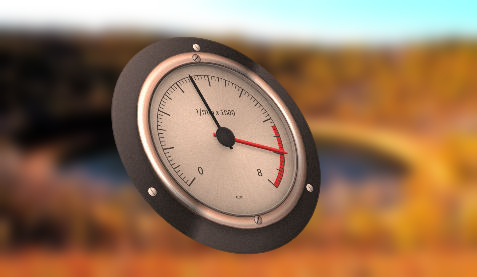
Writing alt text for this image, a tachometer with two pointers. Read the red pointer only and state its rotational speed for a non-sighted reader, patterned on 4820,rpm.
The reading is 7000,rpm
